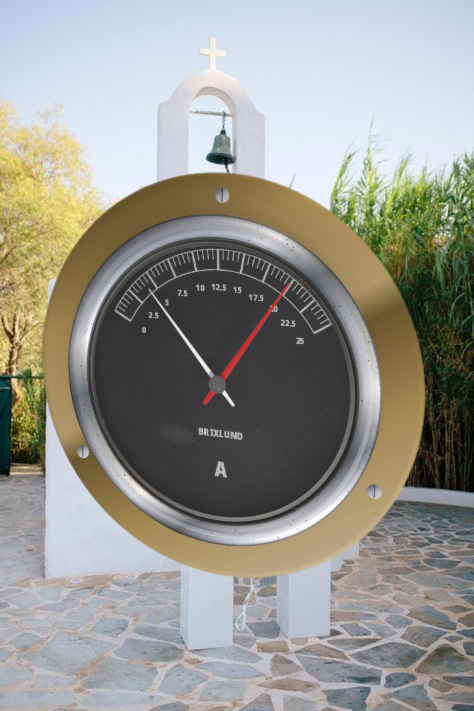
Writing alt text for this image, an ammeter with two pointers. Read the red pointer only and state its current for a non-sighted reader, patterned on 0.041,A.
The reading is 20,A
